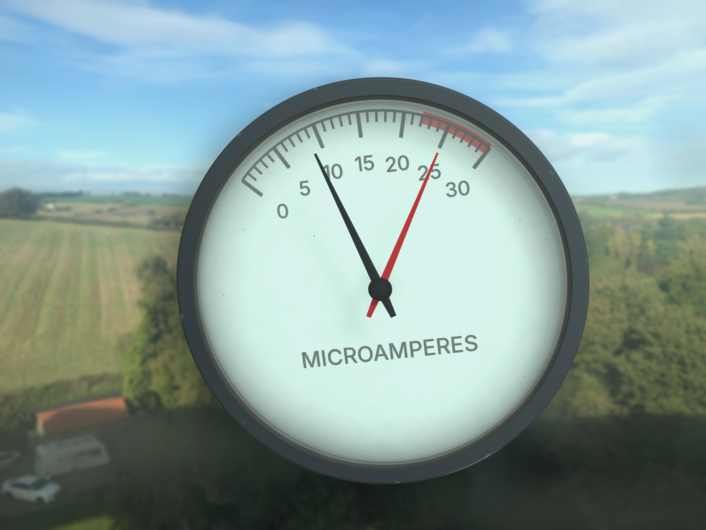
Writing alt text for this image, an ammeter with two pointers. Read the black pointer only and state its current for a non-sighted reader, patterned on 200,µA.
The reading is 9,µA
